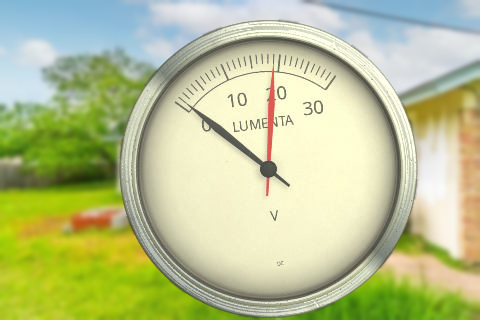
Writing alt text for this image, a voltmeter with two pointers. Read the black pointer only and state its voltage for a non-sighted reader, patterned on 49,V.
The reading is 1,V
